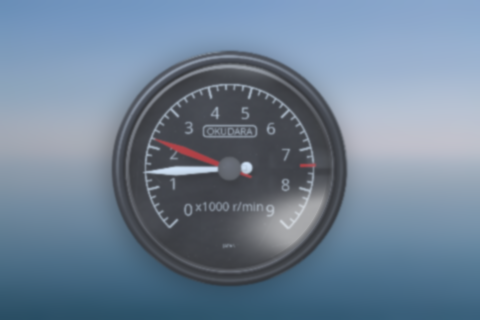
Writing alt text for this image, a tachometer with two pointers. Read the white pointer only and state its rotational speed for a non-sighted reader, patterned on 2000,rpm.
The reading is 1400,rpm
